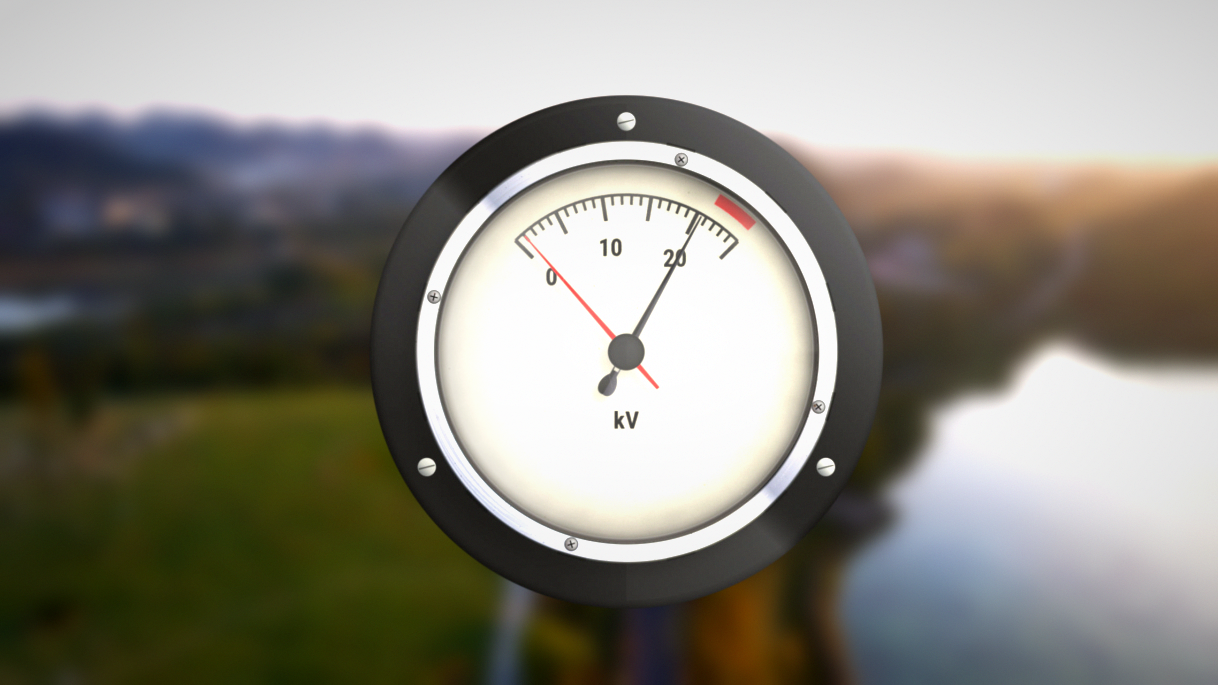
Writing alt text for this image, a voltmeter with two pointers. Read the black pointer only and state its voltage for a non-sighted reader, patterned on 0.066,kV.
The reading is 20.5,kV
